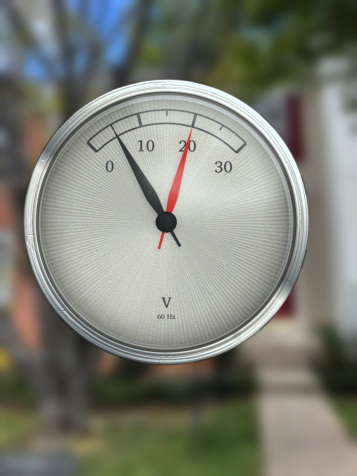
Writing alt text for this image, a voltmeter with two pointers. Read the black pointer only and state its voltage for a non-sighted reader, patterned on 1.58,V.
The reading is 5,V
